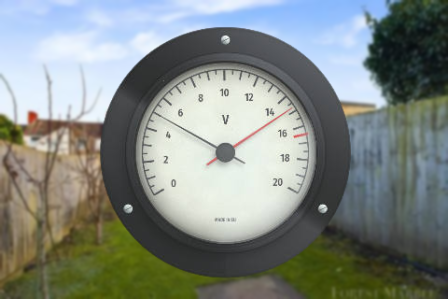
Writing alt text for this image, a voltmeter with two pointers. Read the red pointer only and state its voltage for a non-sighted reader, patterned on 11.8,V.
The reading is 14.75,V
